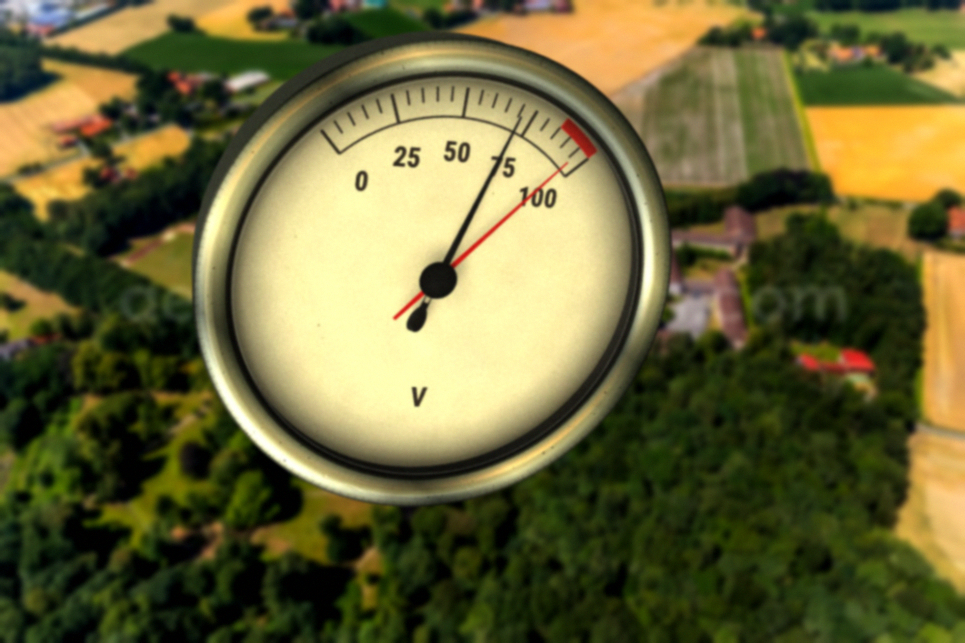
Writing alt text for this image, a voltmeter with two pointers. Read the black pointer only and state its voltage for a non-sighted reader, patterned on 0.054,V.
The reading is 70,V
